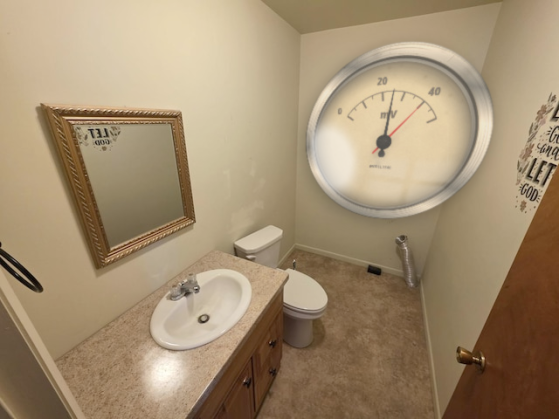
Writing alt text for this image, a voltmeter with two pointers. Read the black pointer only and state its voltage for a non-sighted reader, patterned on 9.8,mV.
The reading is 25,mV
